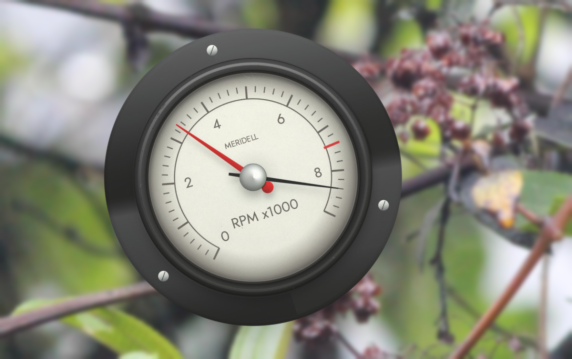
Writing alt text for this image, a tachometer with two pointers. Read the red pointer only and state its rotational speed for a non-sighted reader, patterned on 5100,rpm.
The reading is 3300,rpm
